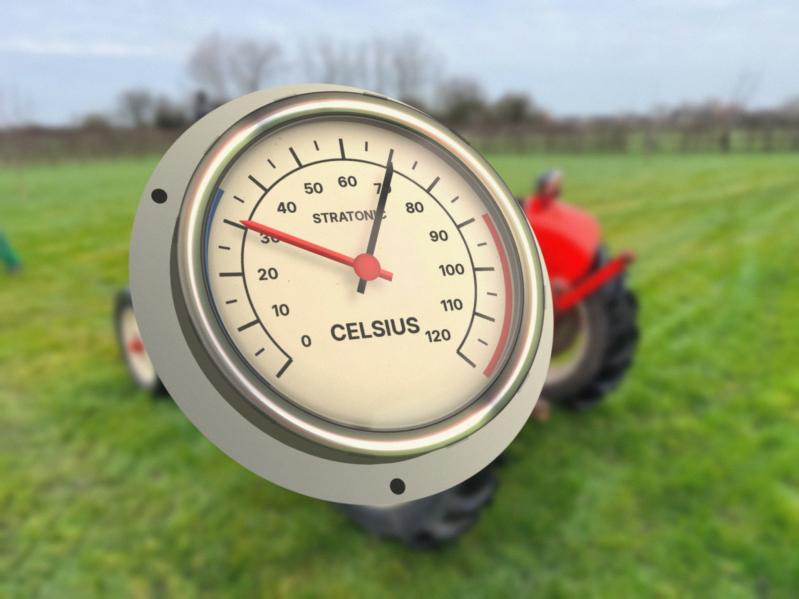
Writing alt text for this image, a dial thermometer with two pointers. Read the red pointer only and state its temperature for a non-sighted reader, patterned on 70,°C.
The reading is 30,°C
